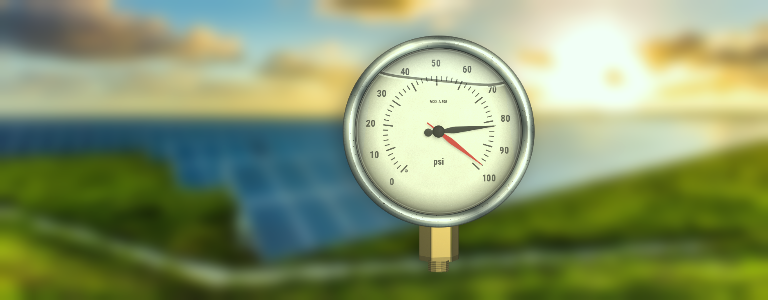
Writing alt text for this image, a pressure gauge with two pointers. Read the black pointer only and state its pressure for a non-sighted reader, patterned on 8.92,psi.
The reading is 82,psi
